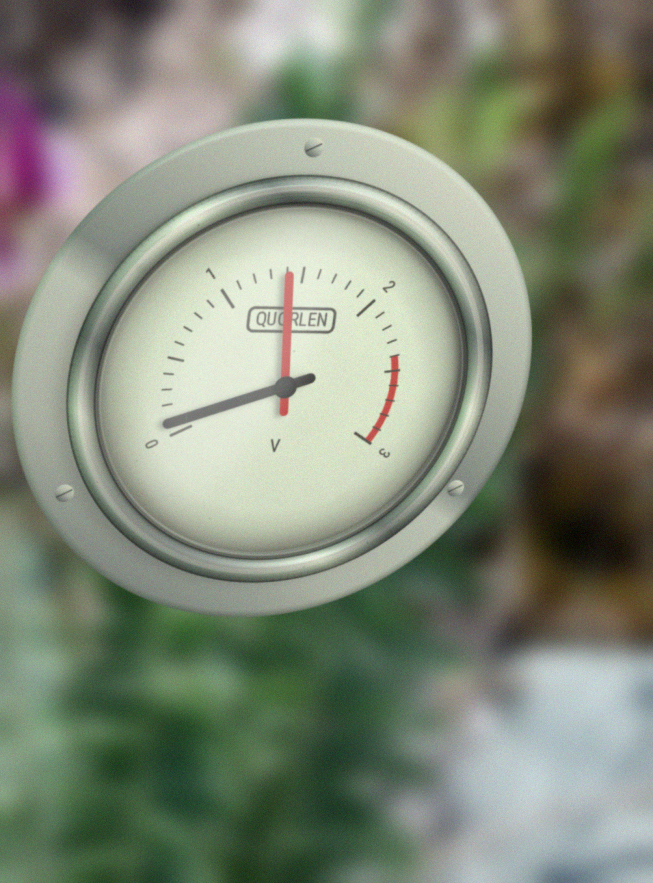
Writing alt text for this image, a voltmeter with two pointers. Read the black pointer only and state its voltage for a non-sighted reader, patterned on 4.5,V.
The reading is 0.1,V
